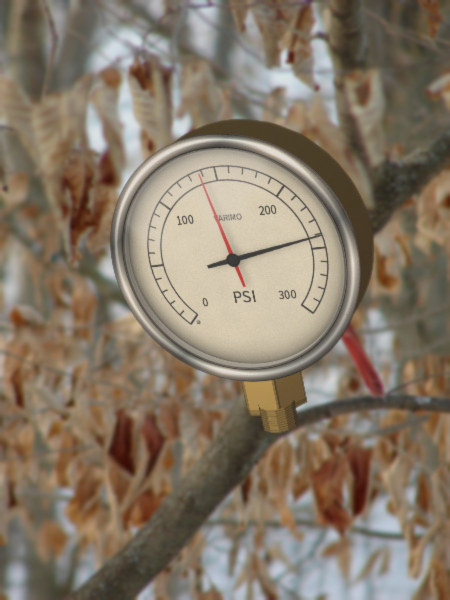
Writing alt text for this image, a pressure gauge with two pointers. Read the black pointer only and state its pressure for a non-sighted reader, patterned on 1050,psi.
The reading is 240,psi
